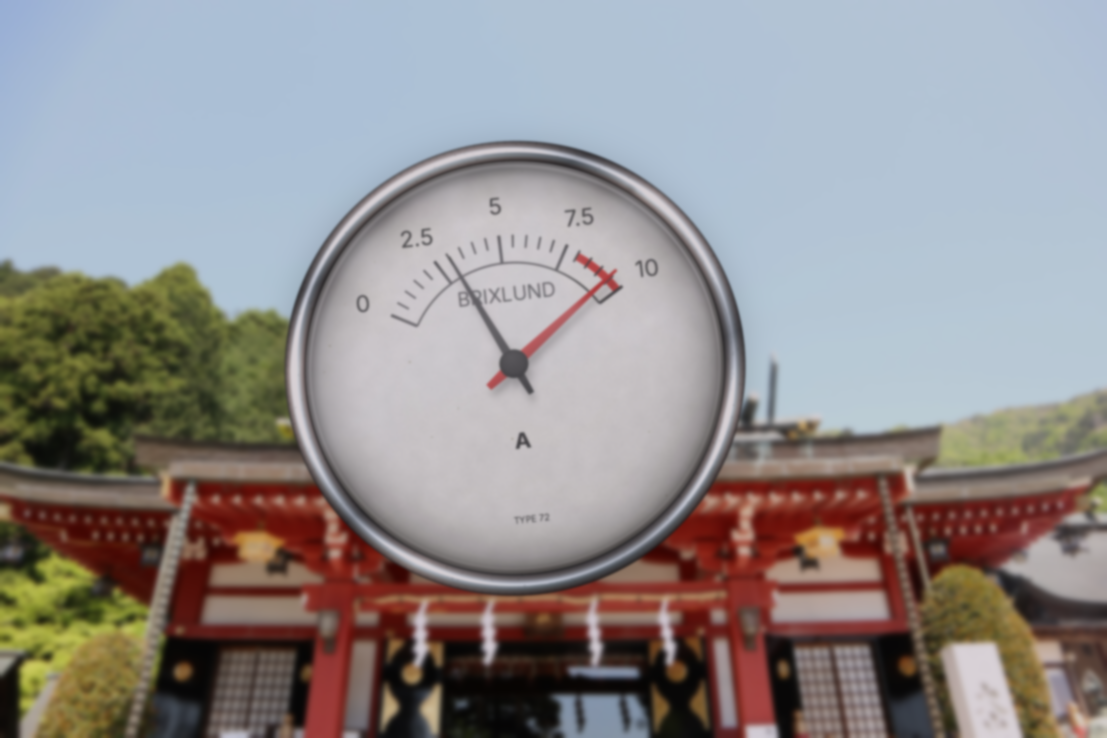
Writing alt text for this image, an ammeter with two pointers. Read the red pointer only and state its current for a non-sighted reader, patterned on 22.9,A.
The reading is 9.5,A
